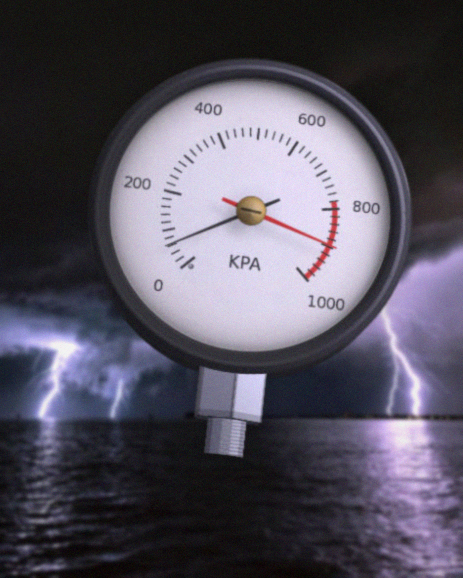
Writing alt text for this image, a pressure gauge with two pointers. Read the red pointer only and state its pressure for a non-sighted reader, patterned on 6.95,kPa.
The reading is 900,kPa
